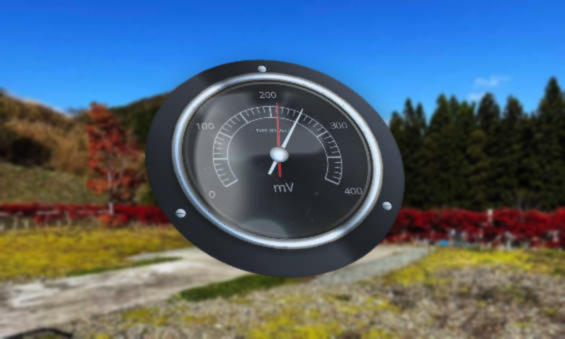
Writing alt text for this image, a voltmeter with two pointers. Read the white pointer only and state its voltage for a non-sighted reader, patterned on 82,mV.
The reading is 250,mV
